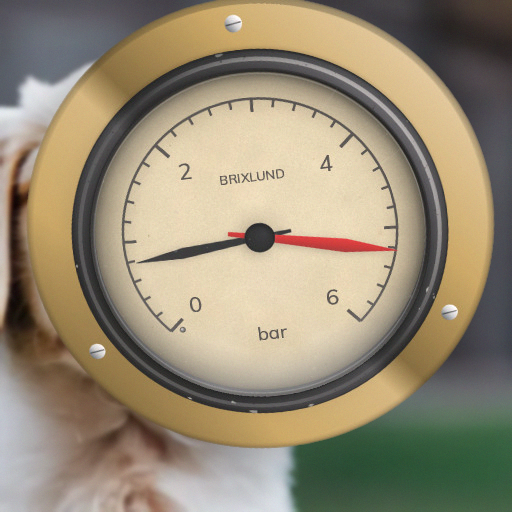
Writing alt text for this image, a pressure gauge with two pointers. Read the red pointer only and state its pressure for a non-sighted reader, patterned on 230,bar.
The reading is 5.2,bar
